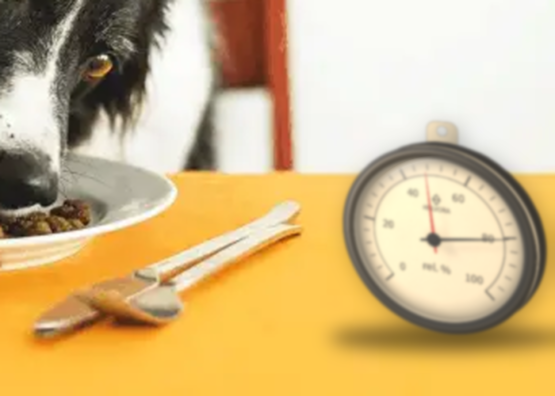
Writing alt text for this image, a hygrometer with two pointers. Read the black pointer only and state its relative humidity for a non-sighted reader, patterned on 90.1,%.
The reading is 80,%
